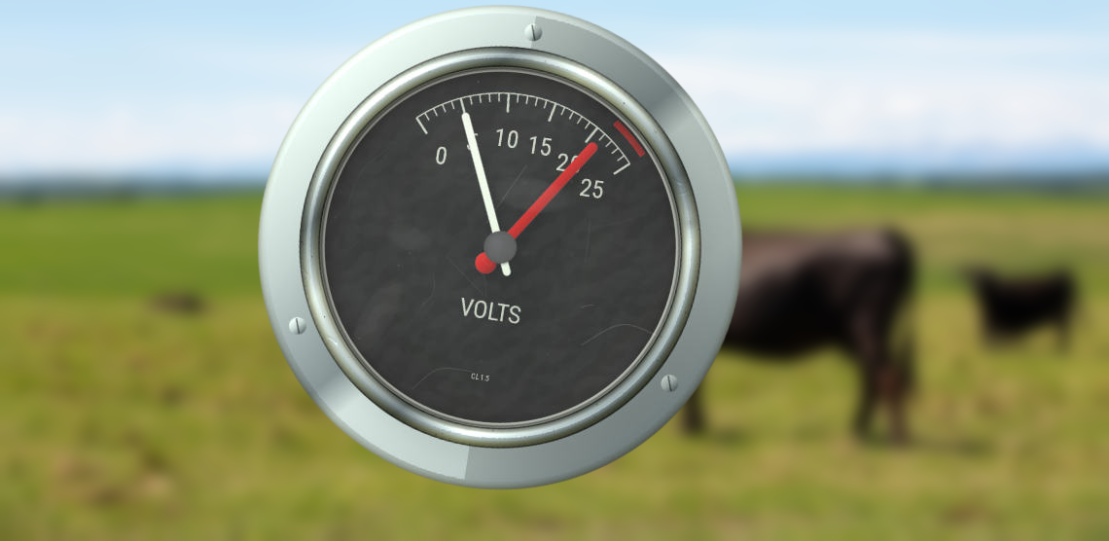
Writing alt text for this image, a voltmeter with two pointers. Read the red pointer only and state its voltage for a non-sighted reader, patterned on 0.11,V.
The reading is 21,V
